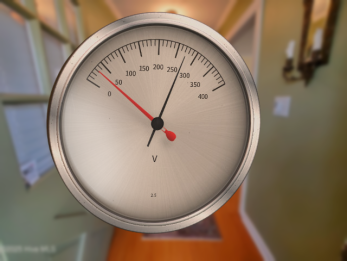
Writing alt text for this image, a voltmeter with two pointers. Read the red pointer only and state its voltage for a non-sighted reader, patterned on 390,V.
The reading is 30,V
